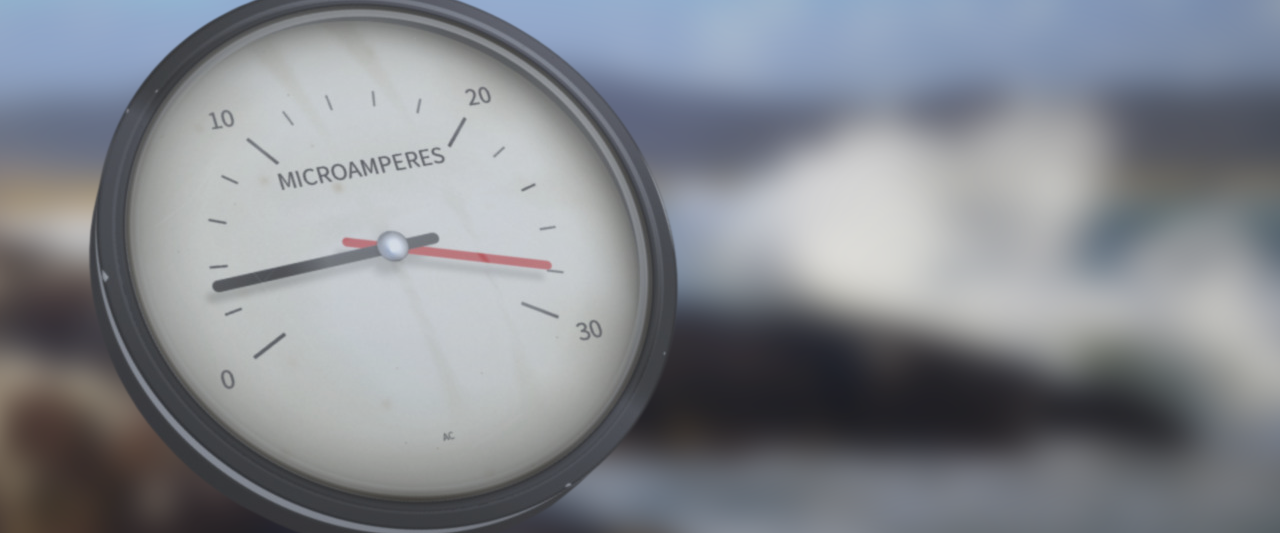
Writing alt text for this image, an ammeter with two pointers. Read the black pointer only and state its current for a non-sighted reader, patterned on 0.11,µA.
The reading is 3,µA
